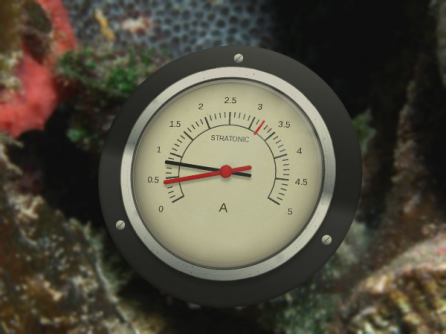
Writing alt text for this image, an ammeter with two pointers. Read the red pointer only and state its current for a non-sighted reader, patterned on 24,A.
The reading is 0.4,A
